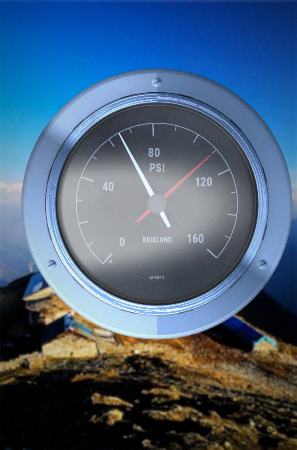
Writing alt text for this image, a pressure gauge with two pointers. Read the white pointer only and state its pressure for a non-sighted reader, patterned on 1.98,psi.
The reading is 65,psi
